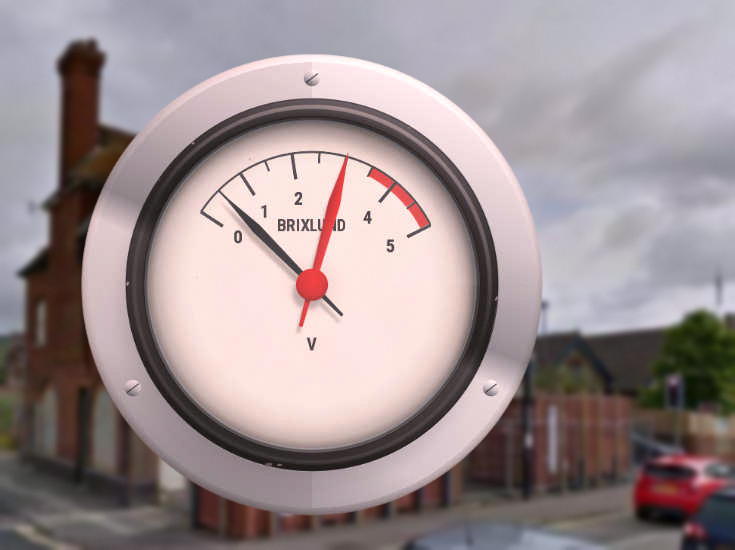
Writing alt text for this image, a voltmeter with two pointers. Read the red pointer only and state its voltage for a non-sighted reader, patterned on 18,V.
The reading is 3,V
